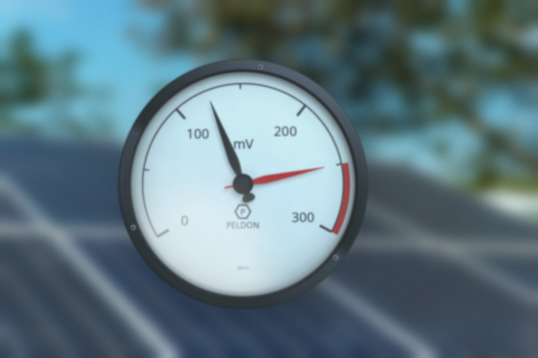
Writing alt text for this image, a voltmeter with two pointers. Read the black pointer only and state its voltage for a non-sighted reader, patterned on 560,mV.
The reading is 125,mV
